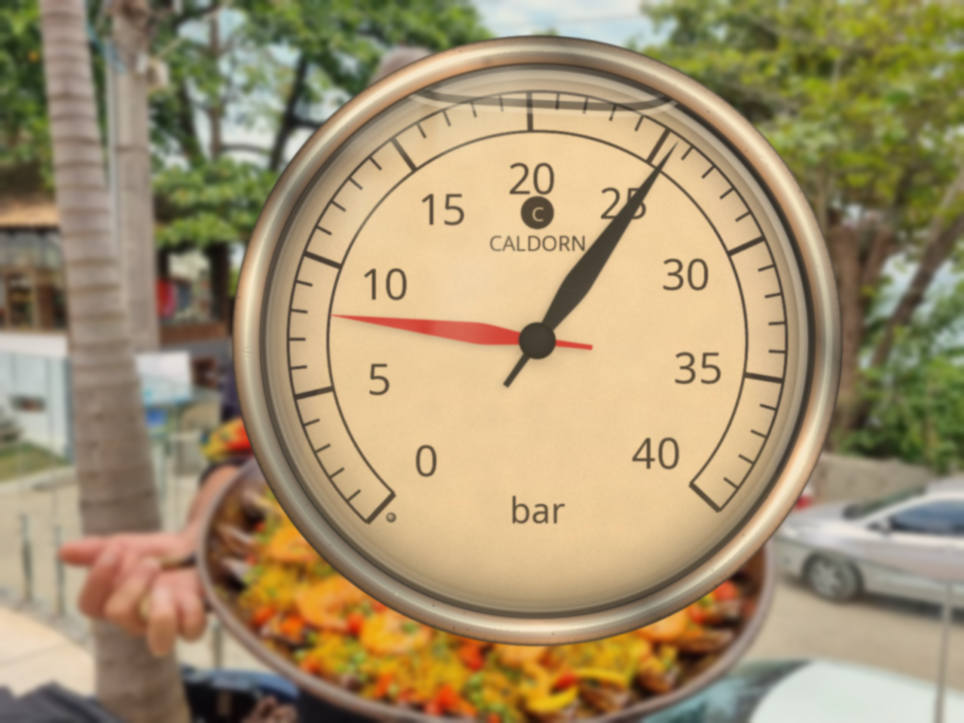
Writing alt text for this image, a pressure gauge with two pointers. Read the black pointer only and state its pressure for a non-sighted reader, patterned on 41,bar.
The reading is 25.5,bar
